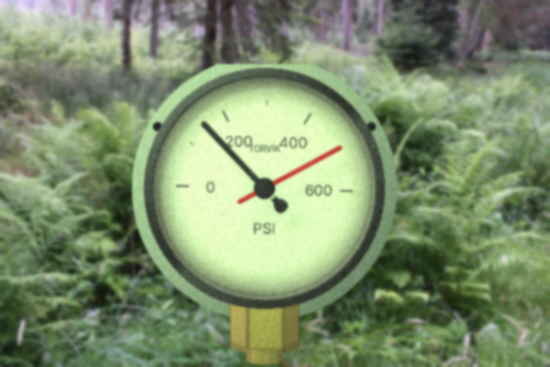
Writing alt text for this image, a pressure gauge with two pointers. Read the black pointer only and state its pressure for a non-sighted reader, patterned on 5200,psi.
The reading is 150,psi
